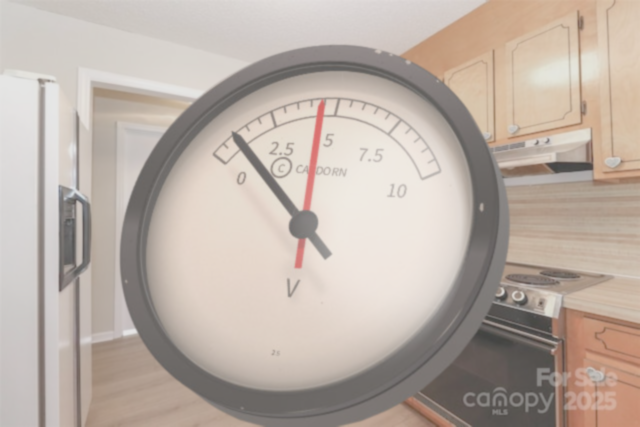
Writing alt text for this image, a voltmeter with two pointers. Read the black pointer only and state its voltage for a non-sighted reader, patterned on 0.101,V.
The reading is 1,V
